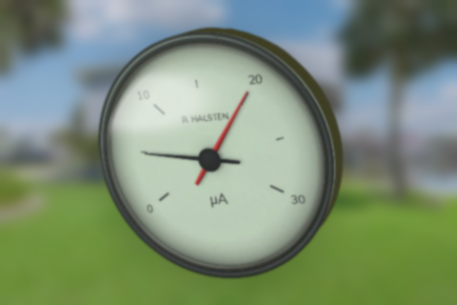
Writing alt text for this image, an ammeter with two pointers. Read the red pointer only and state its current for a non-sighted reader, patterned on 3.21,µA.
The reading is 20,µA
